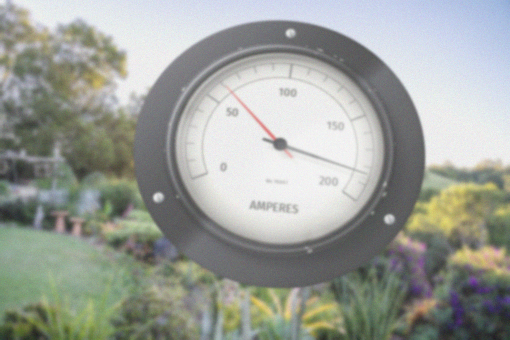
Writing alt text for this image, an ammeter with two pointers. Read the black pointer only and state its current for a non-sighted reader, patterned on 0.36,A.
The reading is 185,A
